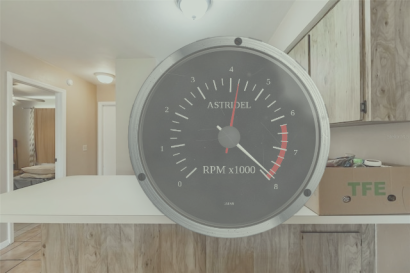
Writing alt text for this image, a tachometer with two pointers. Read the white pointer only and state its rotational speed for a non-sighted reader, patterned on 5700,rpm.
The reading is 7875,rpm
